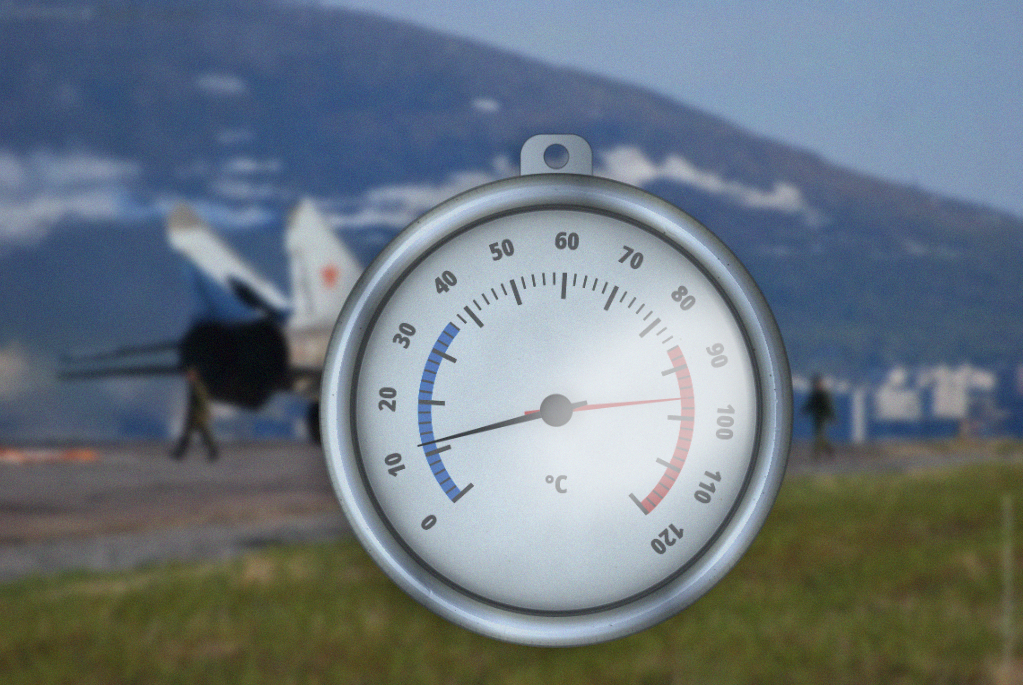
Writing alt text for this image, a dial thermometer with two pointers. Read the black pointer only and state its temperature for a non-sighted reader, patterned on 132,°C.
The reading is 12,°C
